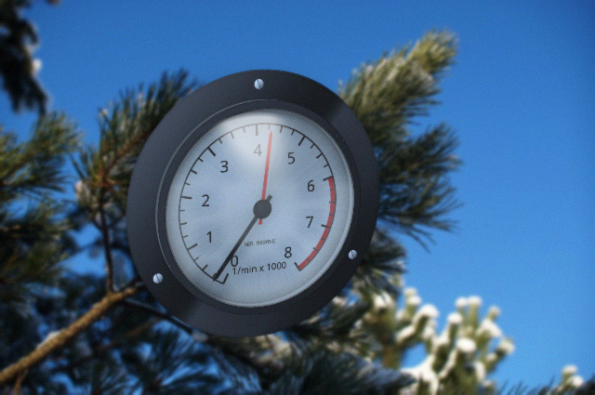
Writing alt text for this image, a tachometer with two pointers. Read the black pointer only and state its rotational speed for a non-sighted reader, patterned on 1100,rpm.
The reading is 250,rpm
